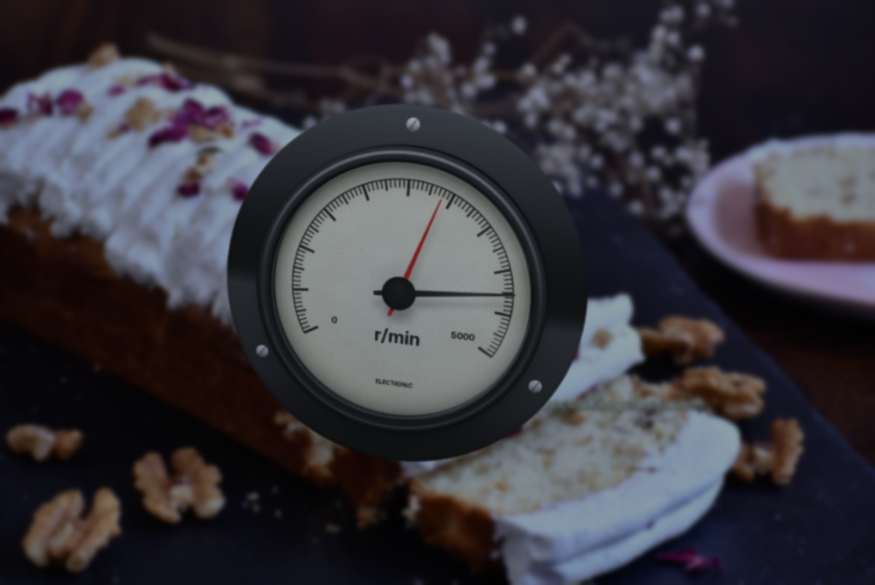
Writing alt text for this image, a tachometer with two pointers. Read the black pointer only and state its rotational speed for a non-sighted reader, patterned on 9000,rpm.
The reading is 4250,rpm
